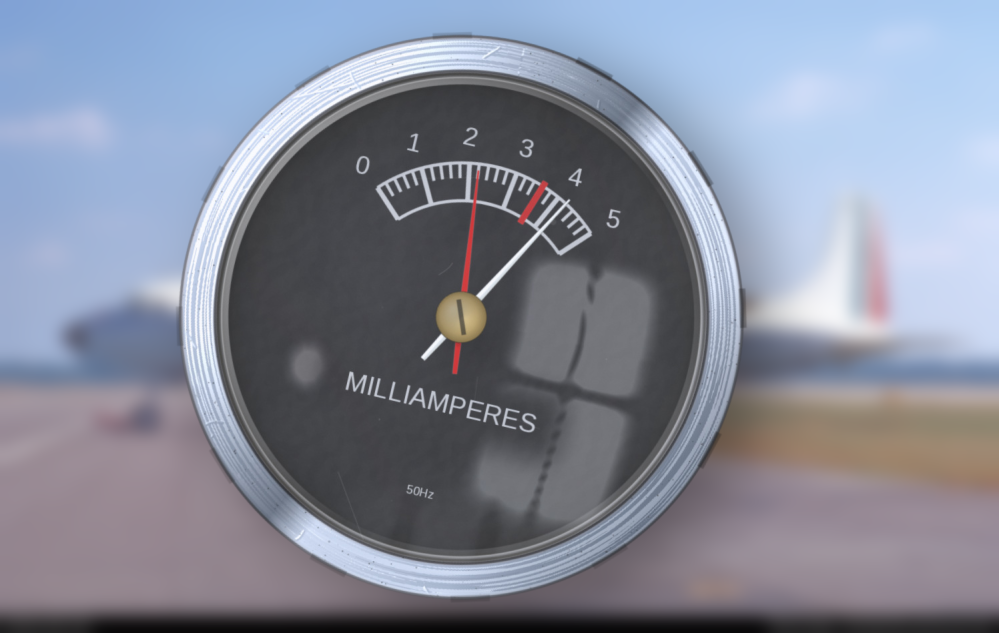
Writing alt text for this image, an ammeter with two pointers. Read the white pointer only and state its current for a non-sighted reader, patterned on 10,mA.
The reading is 4.2,mA
